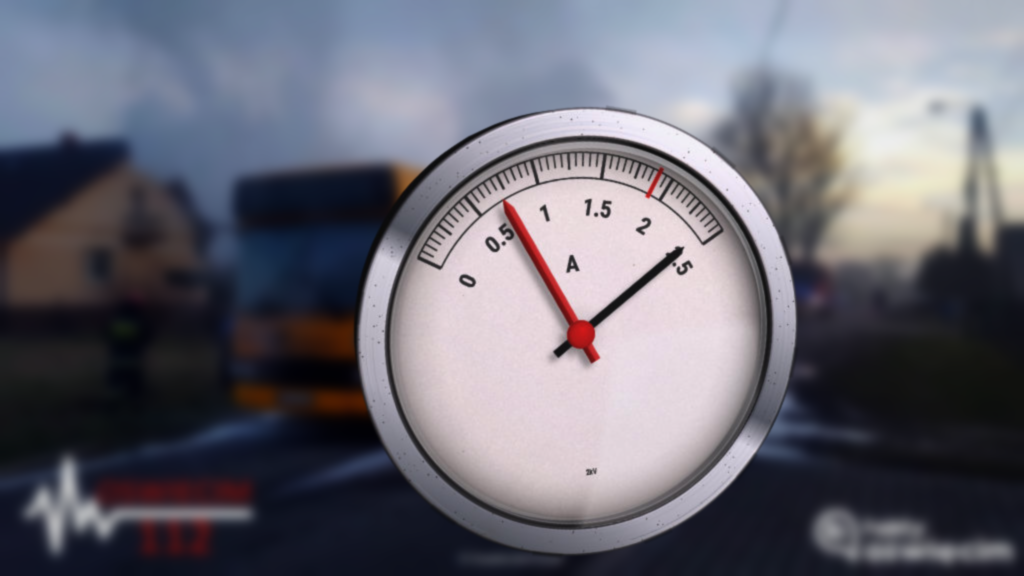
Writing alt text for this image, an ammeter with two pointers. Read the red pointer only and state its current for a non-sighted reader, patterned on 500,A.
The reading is 0.7,A
